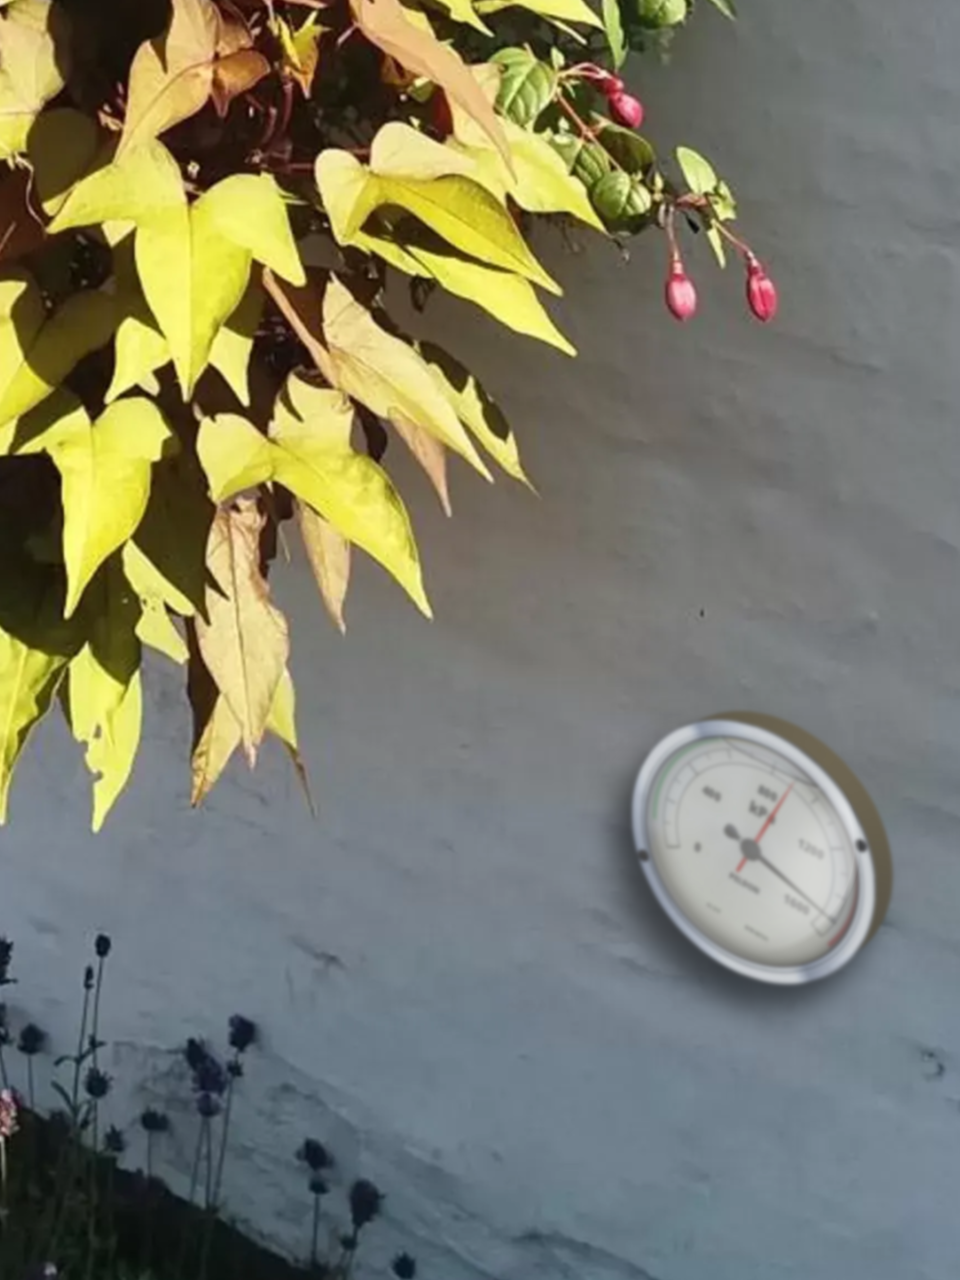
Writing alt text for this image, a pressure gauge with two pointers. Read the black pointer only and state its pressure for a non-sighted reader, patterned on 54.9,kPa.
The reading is 1500,kPa
